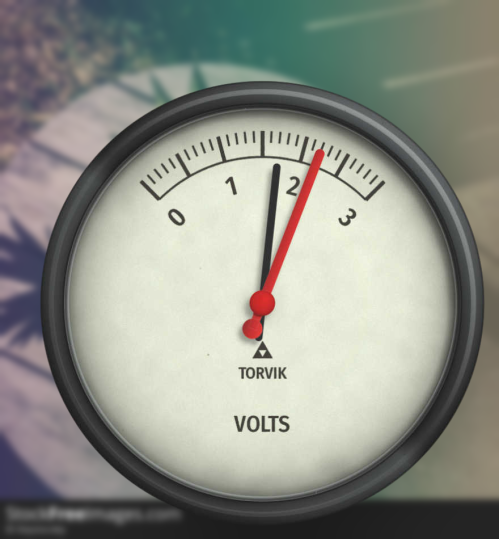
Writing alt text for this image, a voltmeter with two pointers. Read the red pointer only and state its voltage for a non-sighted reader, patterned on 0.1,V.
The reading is 2.2,V
